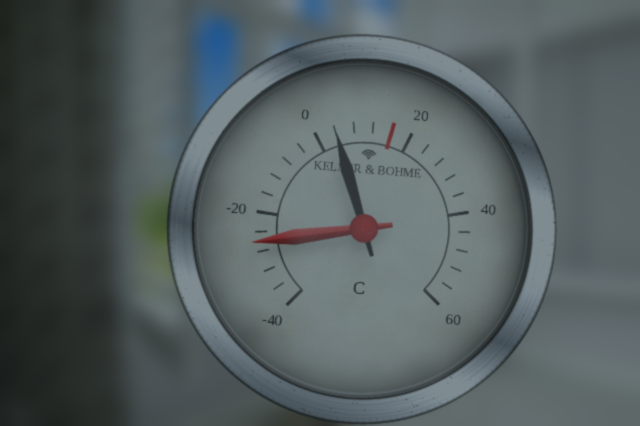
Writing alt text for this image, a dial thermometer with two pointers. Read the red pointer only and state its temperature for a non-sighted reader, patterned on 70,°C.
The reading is -26,°C
